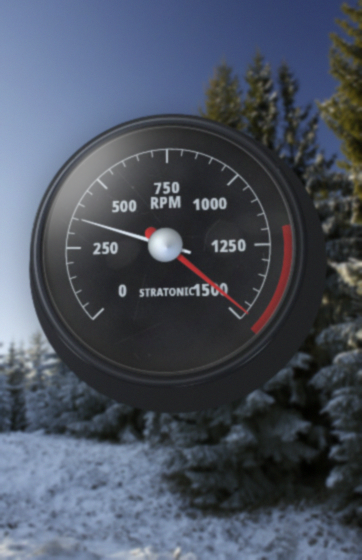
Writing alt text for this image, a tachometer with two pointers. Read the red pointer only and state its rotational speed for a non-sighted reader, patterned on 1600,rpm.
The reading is 1475,rpm
